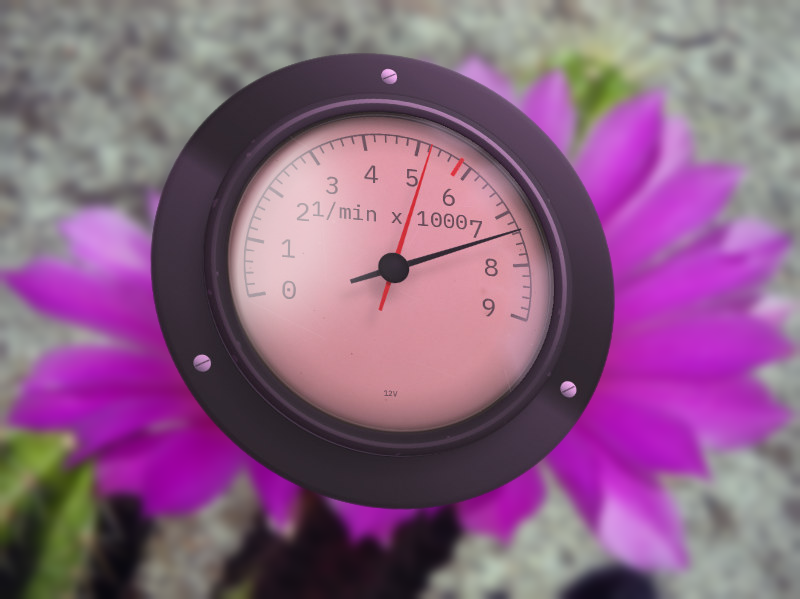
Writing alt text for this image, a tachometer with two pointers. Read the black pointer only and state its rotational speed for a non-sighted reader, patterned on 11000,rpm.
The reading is 7400,rpm
